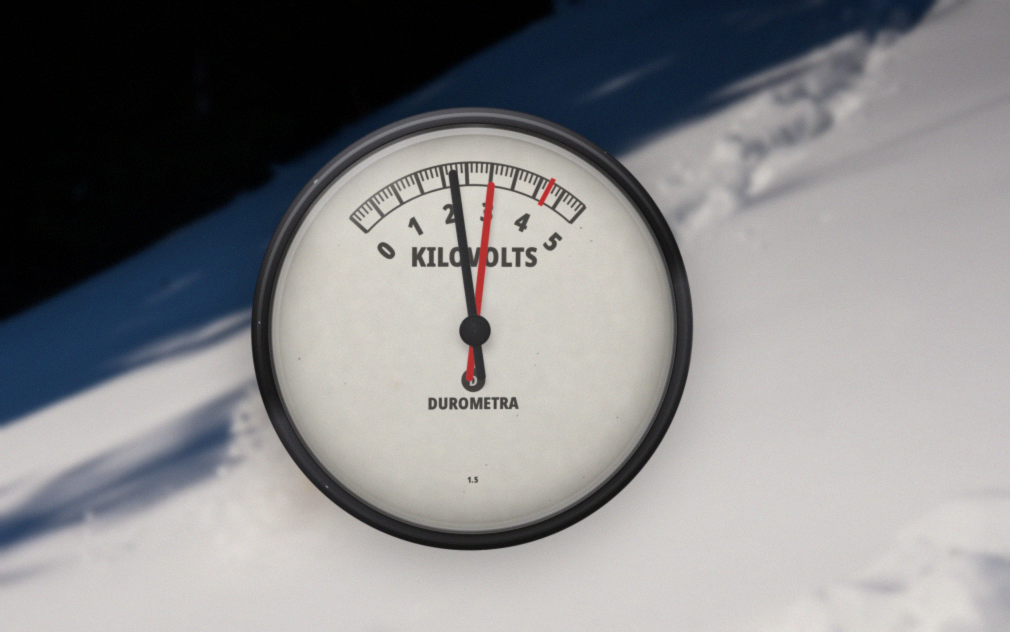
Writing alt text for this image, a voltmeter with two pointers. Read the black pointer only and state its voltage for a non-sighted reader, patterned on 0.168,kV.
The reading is 2.2,kV
